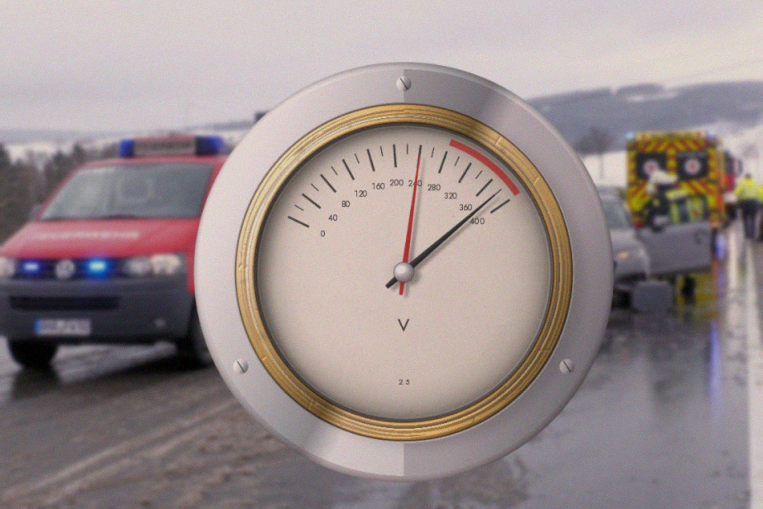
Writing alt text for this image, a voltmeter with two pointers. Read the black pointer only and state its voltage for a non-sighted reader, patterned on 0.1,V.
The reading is 380,V
